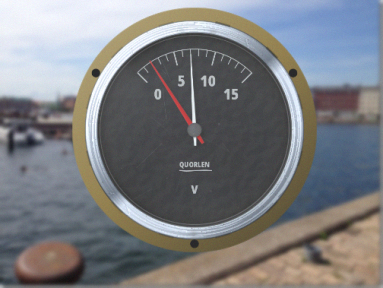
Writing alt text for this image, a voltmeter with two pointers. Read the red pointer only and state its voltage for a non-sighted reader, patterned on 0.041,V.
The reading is 2,V
